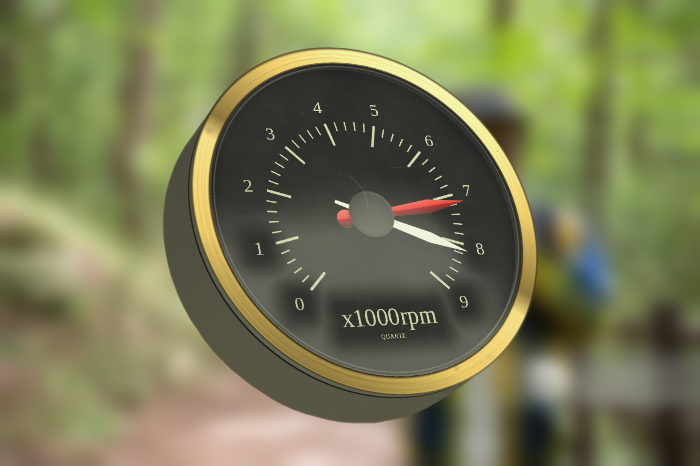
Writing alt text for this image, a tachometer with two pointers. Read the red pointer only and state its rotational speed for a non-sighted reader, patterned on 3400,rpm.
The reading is 7200,rpm
